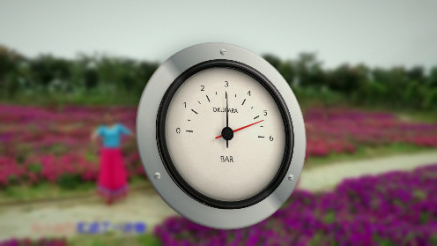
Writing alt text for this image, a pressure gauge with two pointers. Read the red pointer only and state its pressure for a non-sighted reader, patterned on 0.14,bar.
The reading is 5.25,bar
